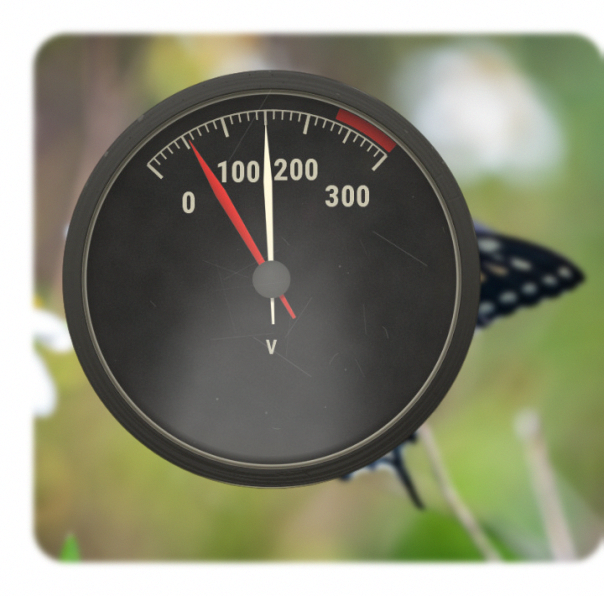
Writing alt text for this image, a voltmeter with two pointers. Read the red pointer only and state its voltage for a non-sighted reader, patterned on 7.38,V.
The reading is 55,V
